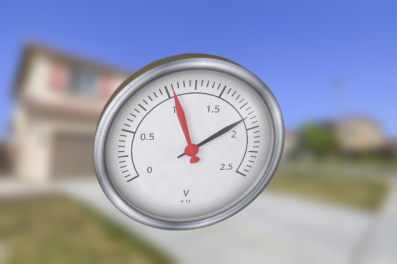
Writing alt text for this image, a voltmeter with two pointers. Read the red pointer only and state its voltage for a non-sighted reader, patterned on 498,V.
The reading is 1.05,V
